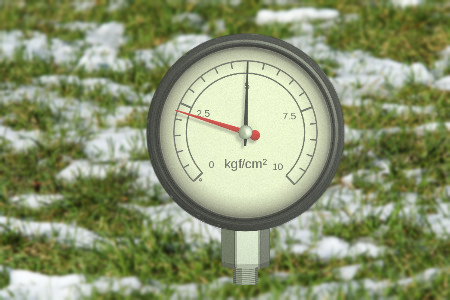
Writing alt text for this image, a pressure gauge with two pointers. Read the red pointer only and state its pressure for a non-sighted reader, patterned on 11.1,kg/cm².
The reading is 2.25,kg/cm²
